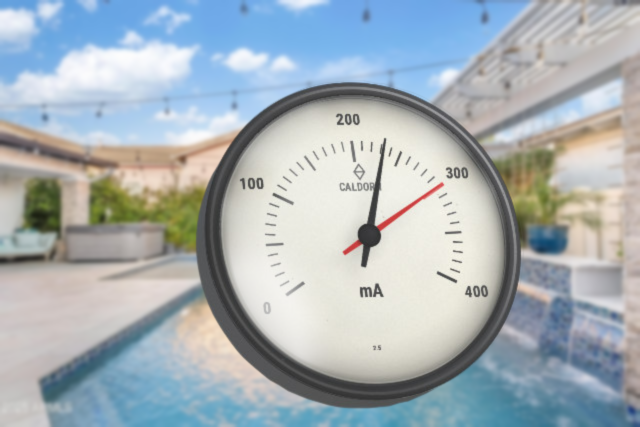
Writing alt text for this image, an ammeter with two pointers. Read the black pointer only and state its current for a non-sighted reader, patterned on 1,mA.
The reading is 230,mA
